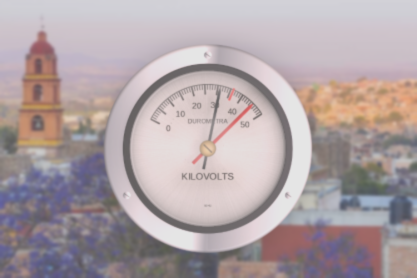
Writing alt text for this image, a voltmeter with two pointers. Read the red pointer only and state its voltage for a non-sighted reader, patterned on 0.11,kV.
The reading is 45,kV
